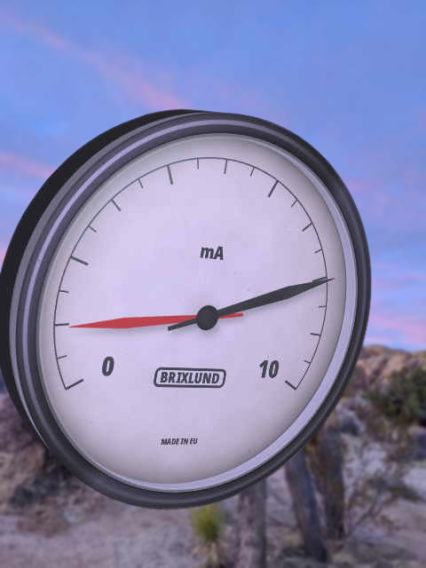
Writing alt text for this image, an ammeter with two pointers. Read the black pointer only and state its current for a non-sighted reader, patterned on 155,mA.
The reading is 8,mA
